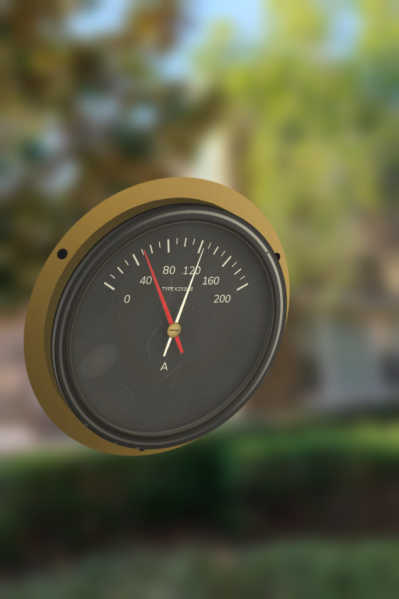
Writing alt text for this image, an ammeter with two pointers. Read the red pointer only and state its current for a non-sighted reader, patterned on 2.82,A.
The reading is 50,A
